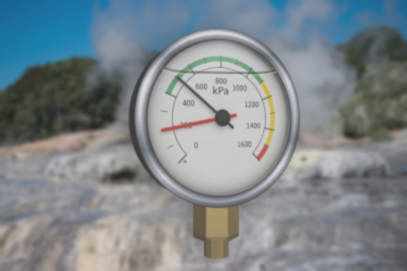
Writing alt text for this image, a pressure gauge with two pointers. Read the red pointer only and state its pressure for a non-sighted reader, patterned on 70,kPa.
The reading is 200,kPa
